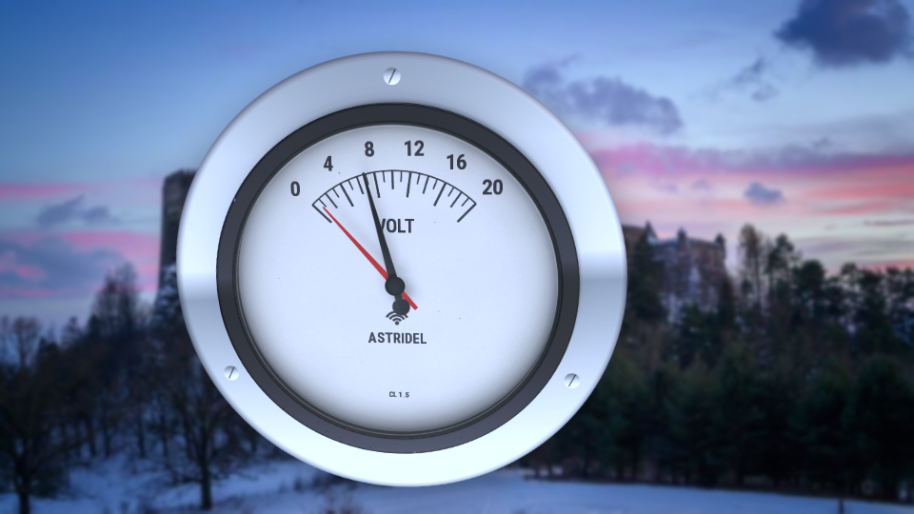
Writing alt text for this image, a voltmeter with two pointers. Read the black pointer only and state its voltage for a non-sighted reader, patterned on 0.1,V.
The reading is 7,V
